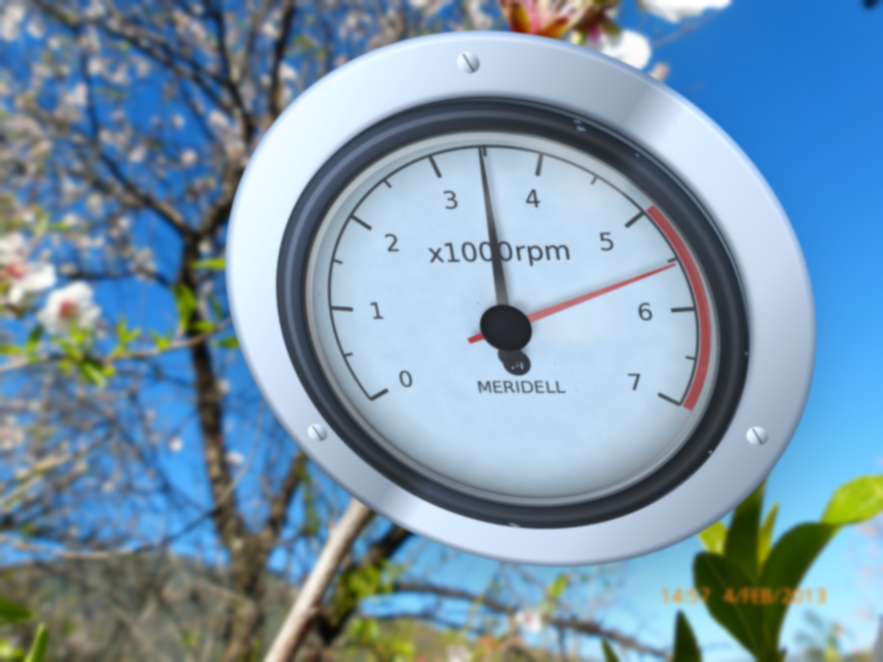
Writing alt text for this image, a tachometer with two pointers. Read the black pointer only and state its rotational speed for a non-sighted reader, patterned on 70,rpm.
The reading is 3500,rpm
